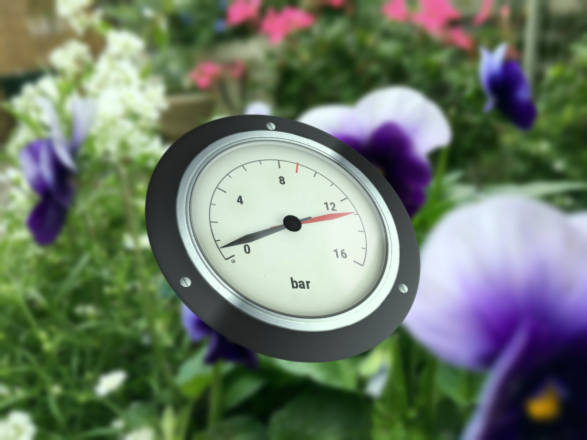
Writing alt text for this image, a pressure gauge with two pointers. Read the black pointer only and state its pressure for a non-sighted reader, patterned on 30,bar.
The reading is 0.5,bar
